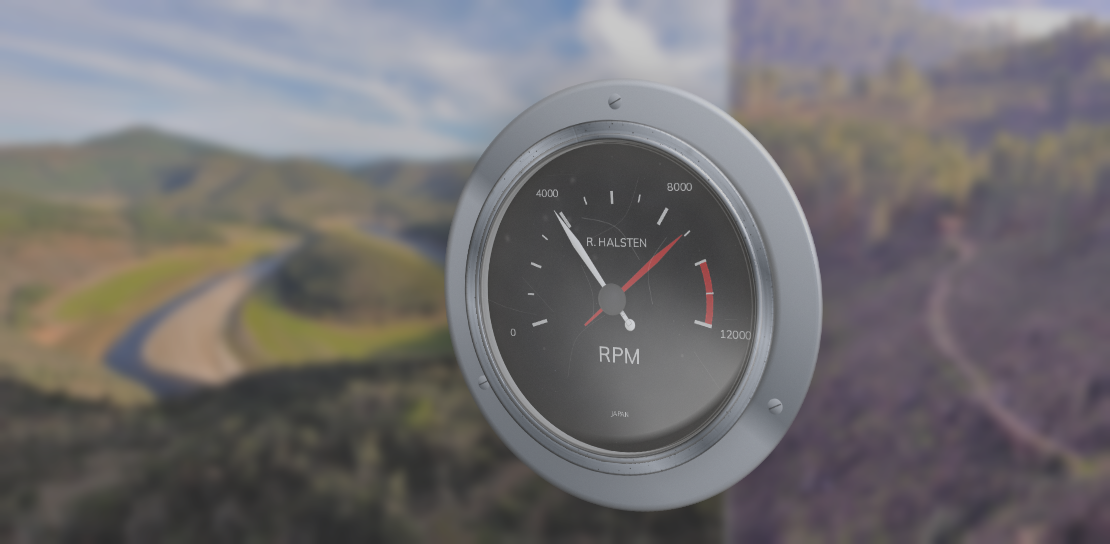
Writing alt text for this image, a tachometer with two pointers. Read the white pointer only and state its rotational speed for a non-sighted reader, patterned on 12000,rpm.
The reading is 4000,rpm
